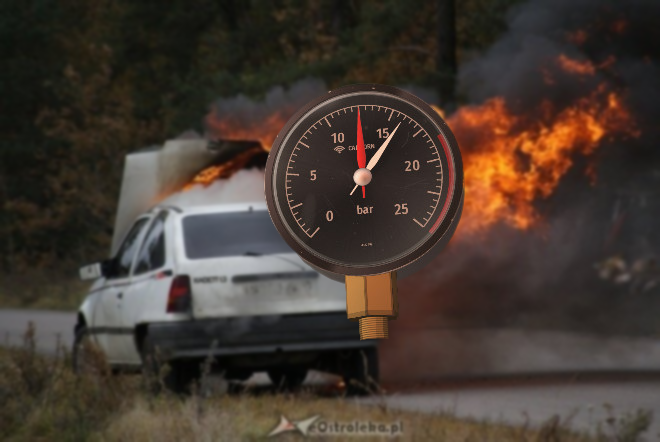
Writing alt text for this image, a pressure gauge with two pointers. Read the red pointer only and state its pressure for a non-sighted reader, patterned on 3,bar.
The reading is 12.5,bar
